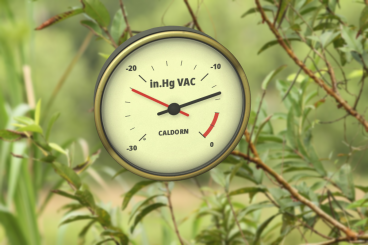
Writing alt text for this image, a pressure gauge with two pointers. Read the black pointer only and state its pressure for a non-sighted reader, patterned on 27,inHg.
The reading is -7,inHg
